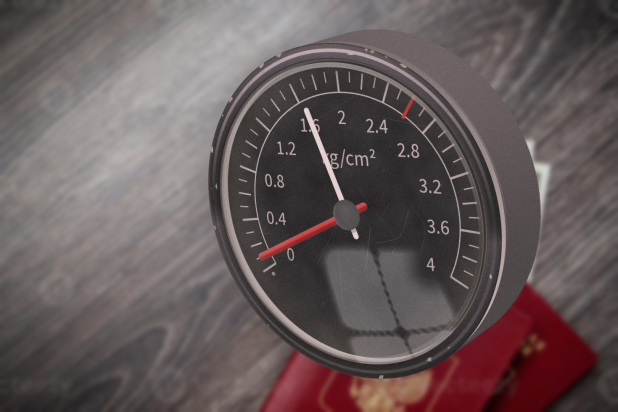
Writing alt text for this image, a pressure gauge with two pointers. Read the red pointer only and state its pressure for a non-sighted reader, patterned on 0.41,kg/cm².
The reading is 0.1,kg/cm²
